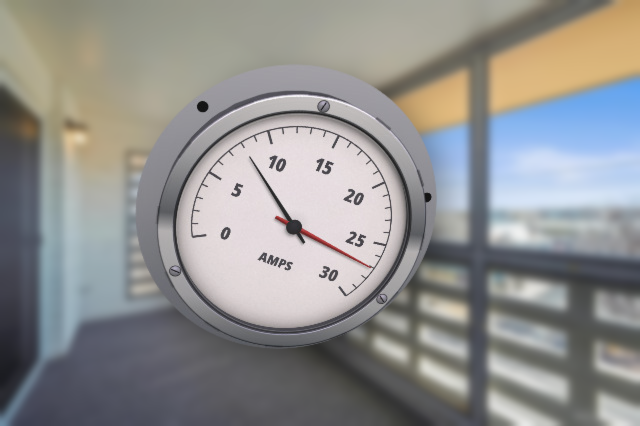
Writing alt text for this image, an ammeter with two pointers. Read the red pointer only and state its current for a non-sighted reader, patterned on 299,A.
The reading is 27,A
